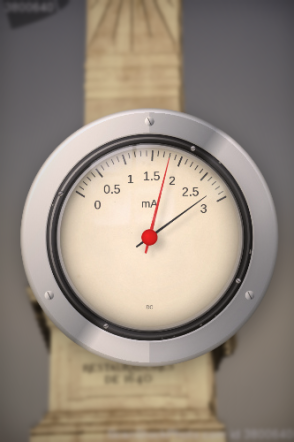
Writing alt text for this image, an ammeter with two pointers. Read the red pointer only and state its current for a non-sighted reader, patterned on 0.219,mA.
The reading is 1.8,mA
